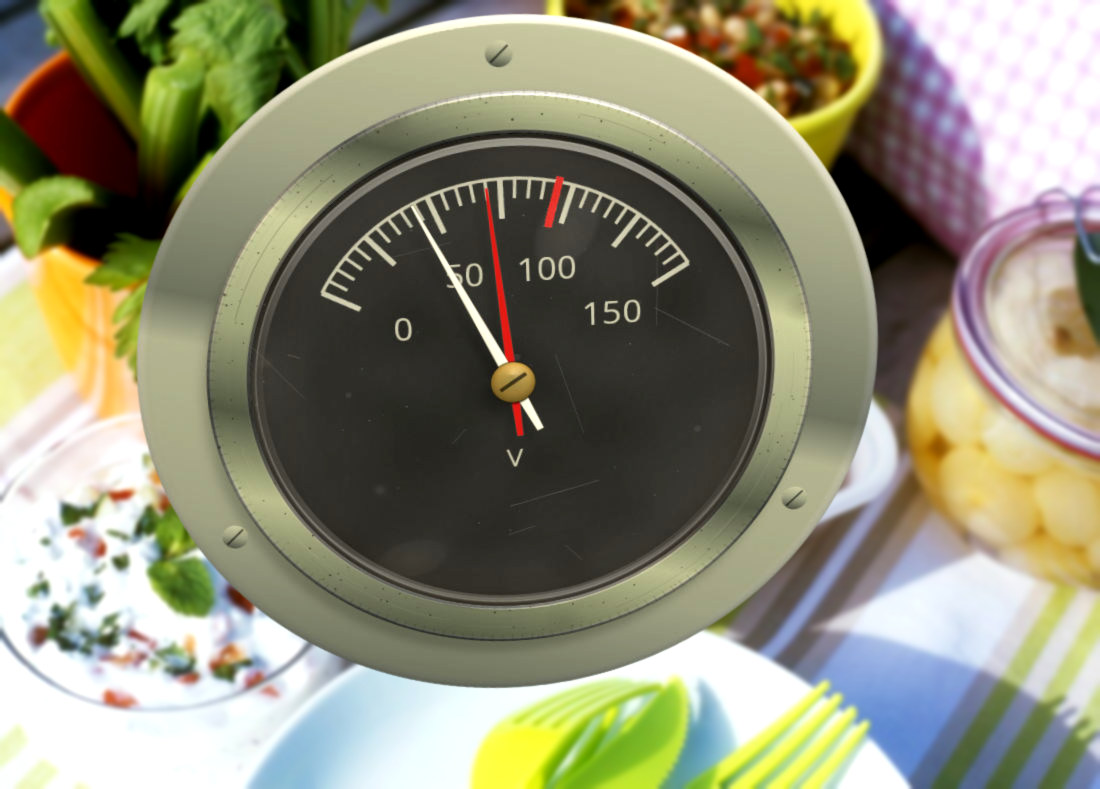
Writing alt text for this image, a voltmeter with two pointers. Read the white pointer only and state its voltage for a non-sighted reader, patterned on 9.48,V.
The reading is 45,V
